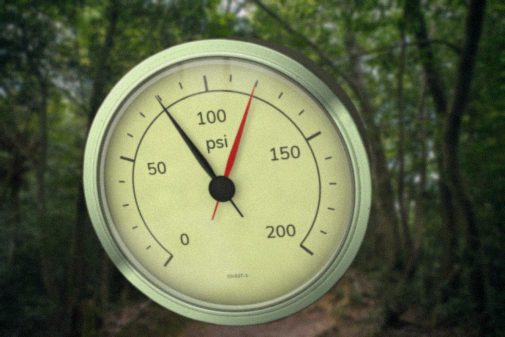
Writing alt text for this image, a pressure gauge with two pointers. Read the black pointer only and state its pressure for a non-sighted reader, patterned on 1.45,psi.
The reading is 80,psi
